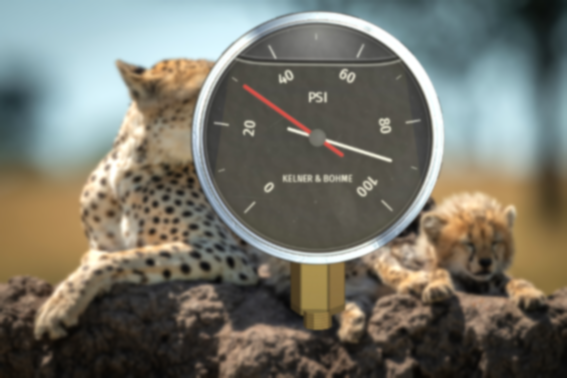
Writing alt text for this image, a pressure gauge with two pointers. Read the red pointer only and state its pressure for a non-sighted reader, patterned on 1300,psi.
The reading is 30,psi
